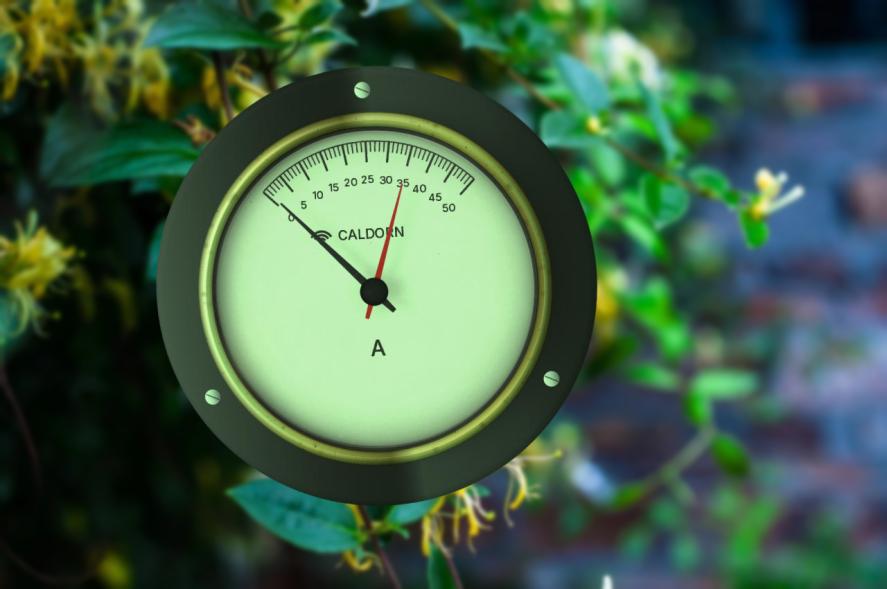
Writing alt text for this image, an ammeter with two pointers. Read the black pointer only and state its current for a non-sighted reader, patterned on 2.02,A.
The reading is 1,A
